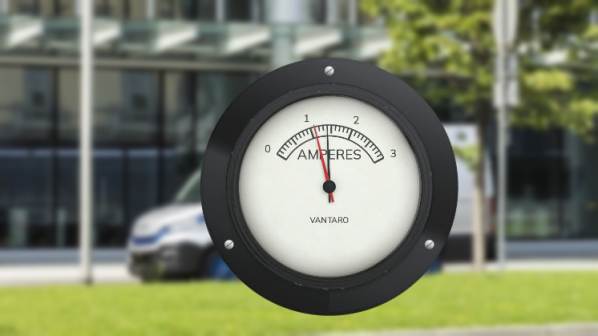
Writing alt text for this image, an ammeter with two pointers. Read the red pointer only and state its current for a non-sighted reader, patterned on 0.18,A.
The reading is 1.1,A
